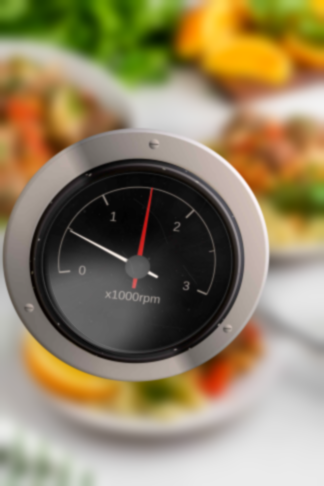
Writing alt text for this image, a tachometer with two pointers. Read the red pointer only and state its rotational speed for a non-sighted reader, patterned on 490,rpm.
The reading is 1500,rpm
